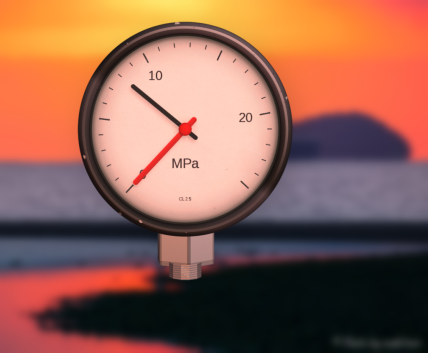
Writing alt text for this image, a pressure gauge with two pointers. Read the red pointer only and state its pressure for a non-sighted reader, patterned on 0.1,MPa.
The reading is 0,MPa
